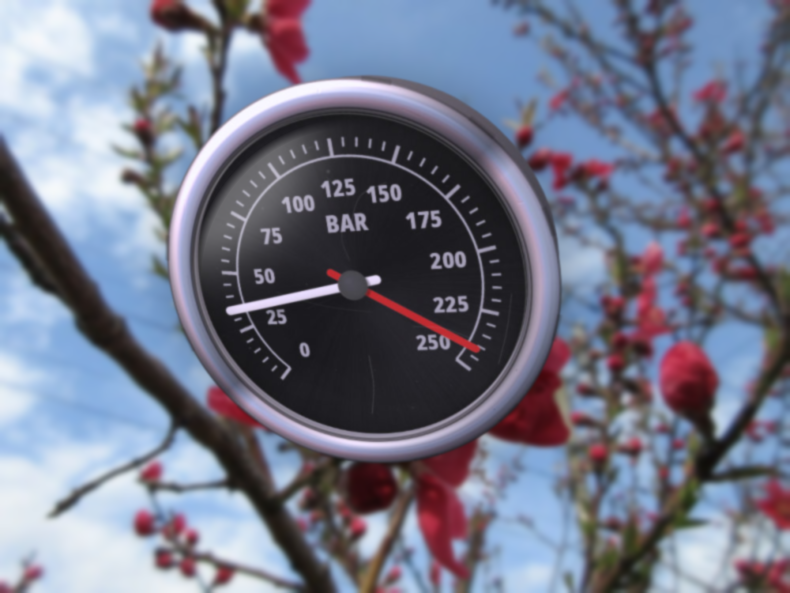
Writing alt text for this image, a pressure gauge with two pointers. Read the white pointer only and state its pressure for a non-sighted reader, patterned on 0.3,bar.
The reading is 35,bar
